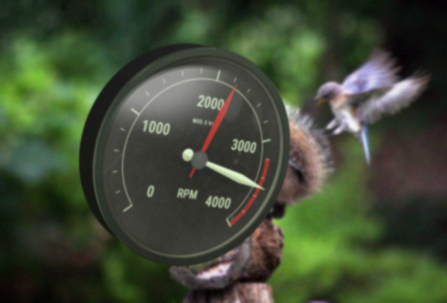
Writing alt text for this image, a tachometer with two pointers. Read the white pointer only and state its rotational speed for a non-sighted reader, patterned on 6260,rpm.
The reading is 3500,rpm
